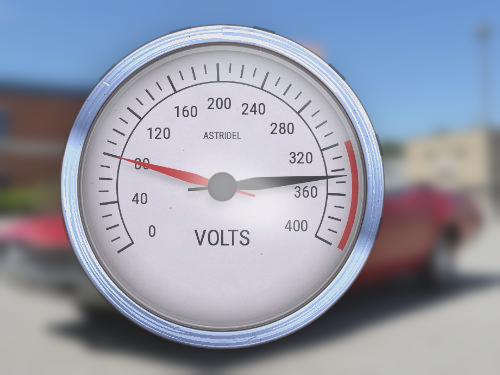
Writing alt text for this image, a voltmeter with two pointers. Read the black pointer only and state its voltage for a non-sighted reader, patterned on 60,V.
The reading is 345,V
